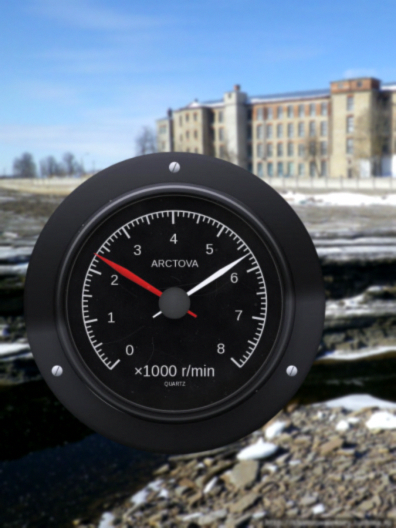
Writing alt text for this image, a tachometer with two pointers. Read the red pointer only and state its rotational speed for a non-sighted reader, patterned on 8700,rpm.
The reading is 2300,rpm
